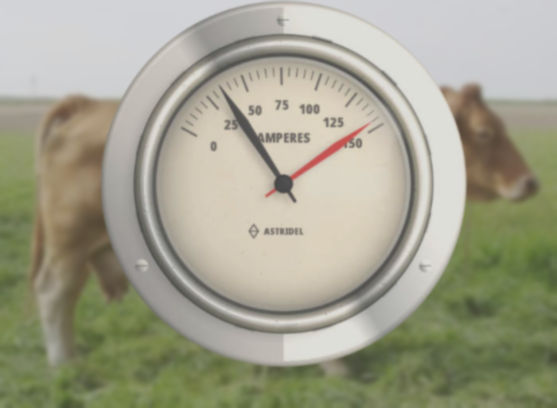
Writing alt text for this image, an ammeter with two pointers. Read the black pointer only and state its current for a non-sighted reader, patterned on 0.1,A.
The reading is 35,A
